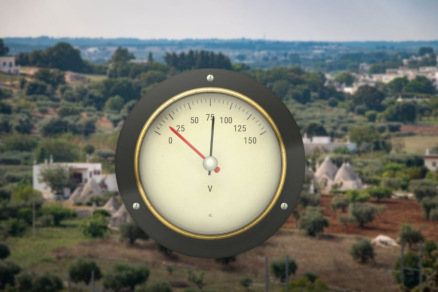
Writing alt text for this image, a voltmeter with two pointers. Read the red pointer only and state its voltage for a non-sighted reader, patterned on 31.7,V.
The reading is 15,V
